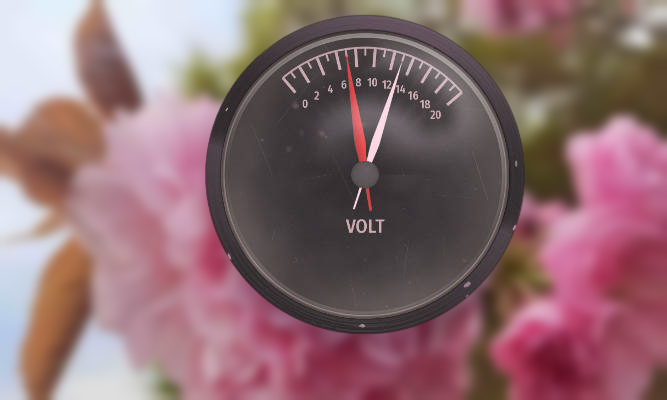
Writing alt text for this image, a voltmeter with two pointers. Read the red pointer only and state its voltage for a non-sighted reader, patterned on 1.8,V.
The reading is 7,V
